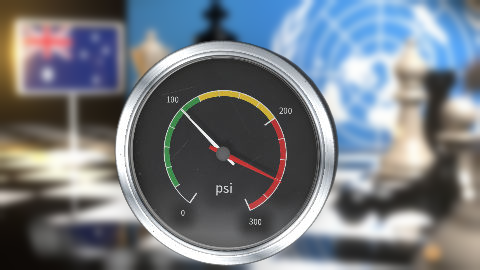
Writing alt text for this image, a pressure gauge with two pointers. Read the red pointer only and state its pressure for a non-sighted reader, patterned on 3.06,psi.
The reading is 260,psi
